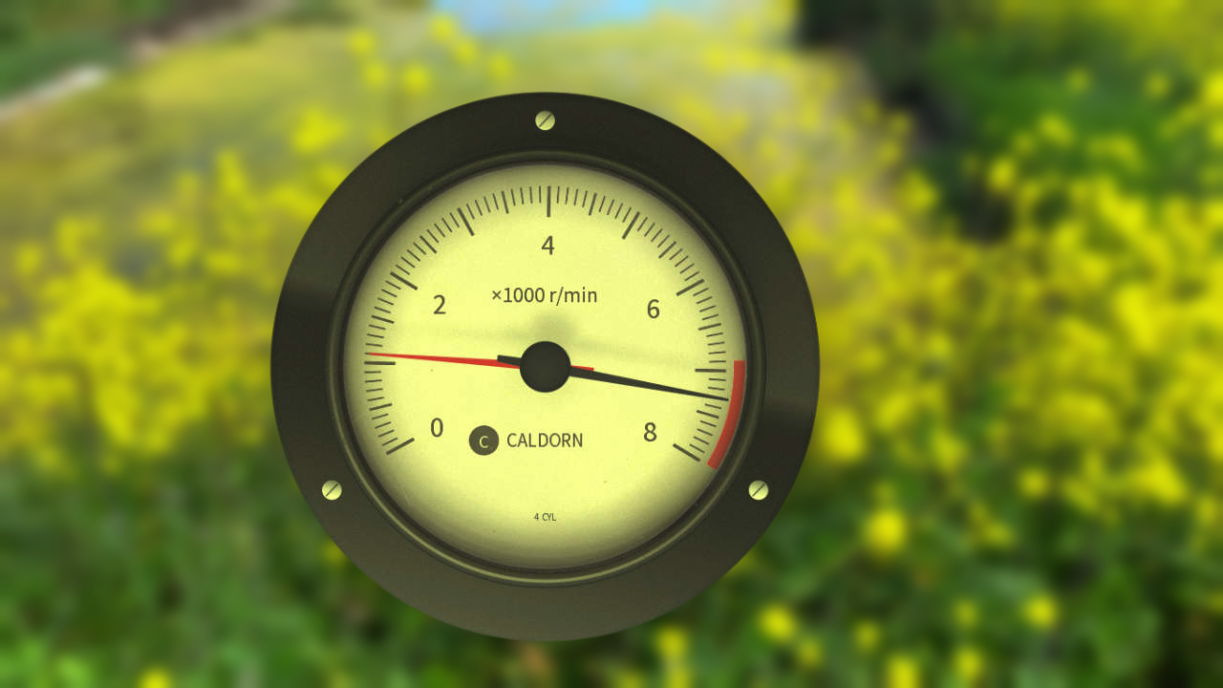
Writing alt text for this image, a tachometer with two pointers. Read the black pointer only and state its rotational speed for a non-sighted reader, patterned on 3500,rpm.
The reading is 7300,rpm
